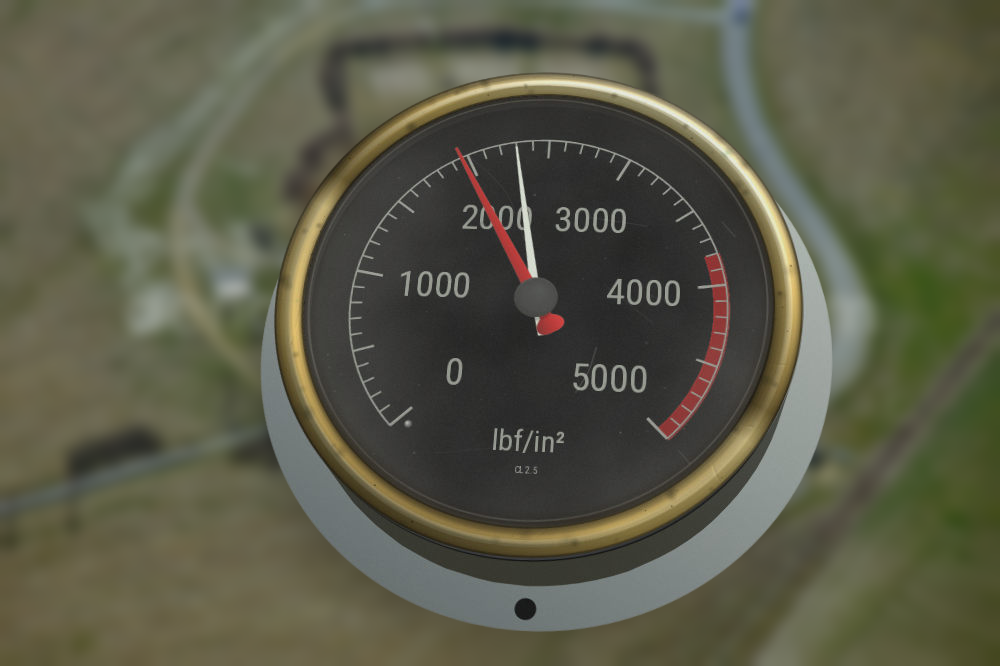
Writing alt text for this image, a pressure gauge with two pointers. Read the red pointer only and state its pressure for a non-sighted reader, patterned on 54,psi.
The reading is 1950,psi
